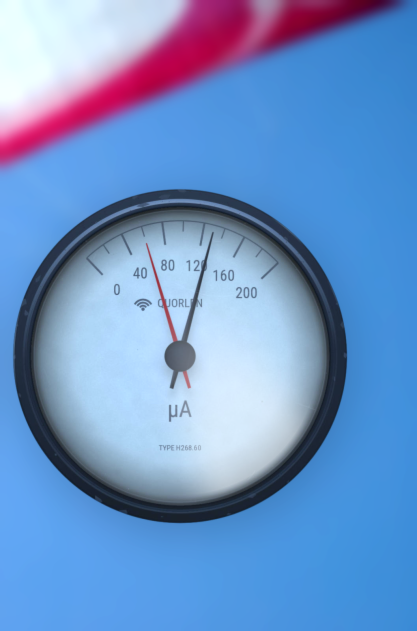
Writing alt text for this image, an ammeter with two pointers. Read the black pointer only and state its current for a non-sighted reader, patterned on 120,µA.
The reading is 130,µA
